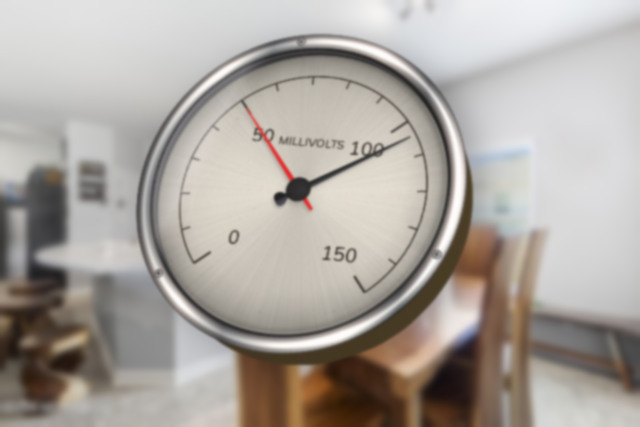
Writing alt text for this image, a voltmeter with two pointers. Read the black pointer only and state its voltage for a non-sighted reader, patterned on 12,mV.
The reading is 105,mV
